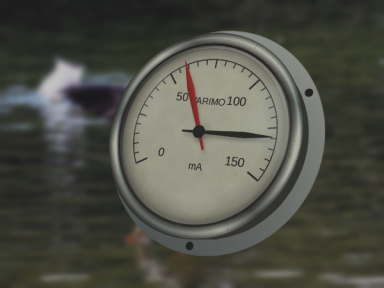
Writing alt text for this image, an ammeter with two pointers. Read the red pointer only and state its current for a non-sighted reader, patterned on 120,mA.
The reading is 60,mA
